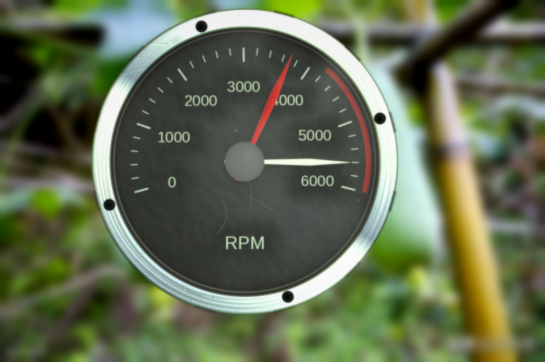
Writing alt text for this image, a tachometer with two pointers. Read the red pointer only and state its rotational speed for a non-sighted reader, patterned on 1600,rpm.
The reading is 3700,rpm
